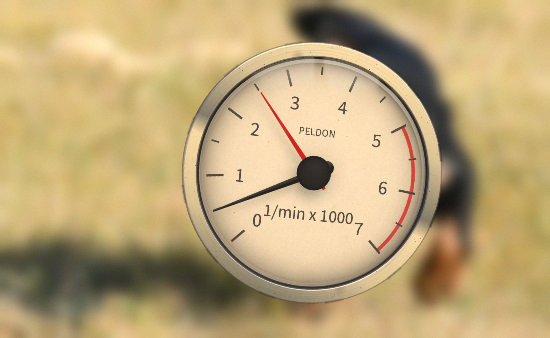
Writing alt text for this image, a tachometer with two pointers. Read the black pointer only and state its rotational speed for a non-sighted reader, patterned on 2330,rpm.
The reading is 500,rpm
